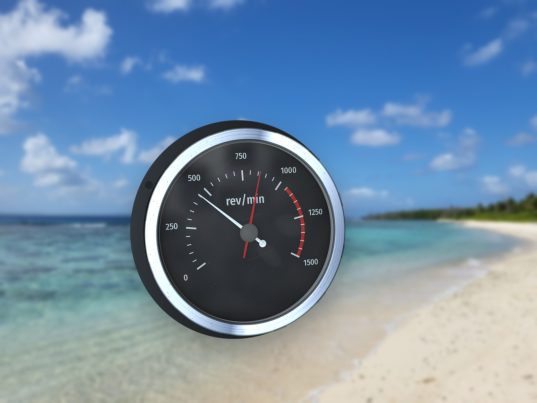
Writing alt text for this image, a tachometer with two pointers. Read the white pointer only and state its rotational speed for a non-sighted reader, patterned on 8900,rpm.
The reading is 450,rpm
